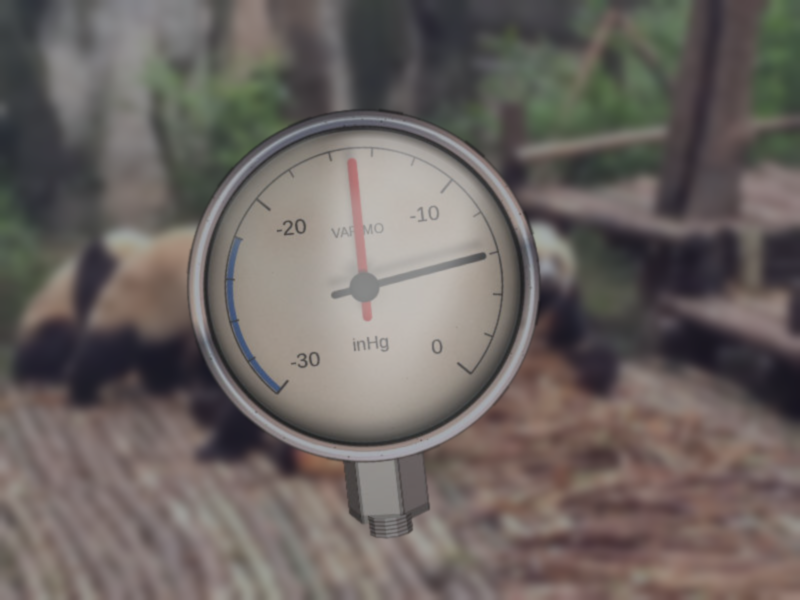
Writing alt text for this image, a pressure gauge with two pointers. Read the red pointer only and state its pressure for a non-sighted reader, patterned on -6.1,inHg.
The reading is -15,inHg
